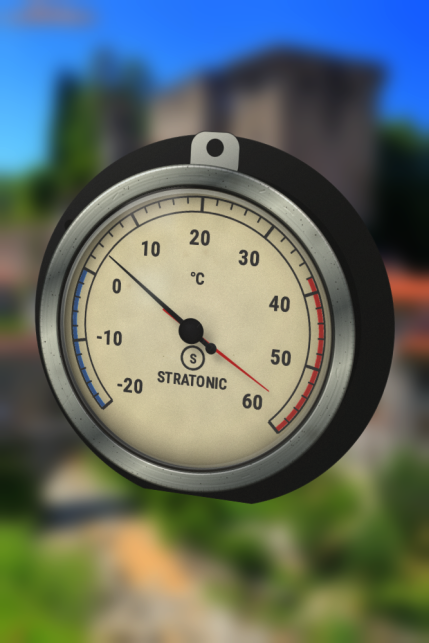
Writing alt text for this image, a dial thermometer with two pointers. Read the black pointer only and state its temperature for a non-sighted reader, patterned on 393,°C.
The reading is 4,°C
